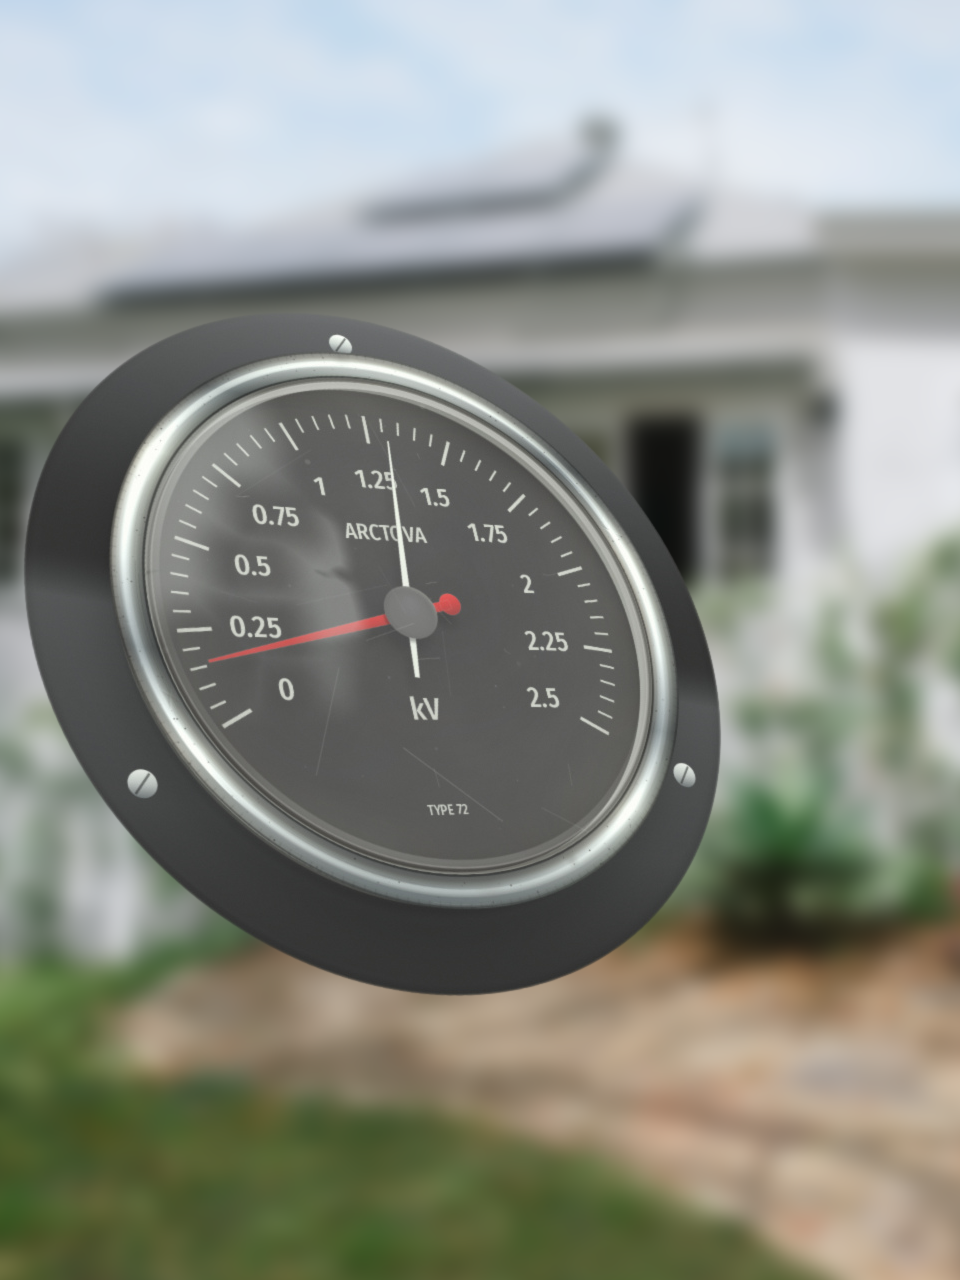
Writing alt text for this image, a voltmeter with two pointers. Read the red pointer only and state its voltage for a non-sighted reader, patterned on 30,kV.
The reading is 0.15,kV
